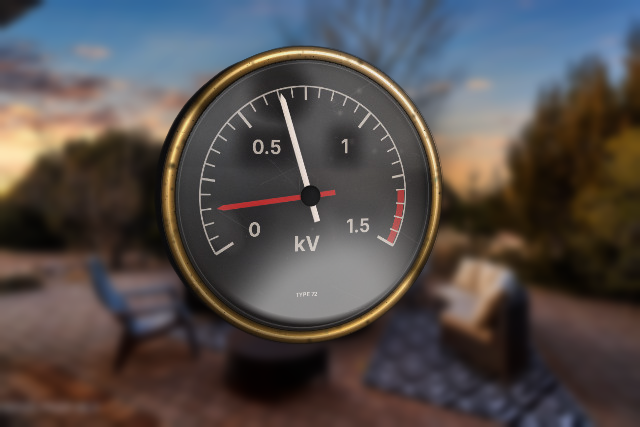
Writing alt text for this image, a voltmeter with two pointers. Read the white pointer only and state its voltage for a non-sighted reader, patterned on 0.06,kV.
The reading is 0.65,kV
